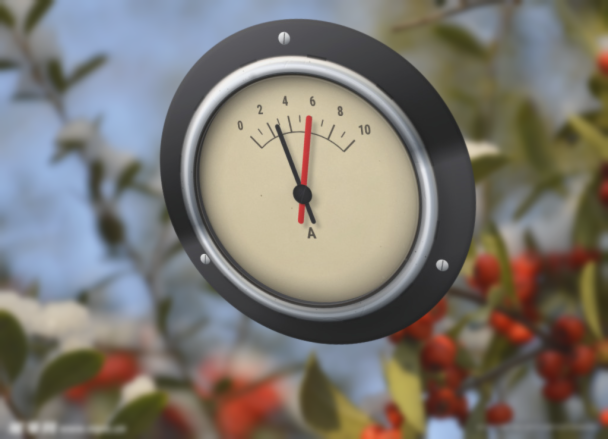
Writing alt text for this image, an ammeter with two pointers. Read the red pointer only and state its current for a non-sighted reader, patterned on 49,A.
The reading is 6,A
